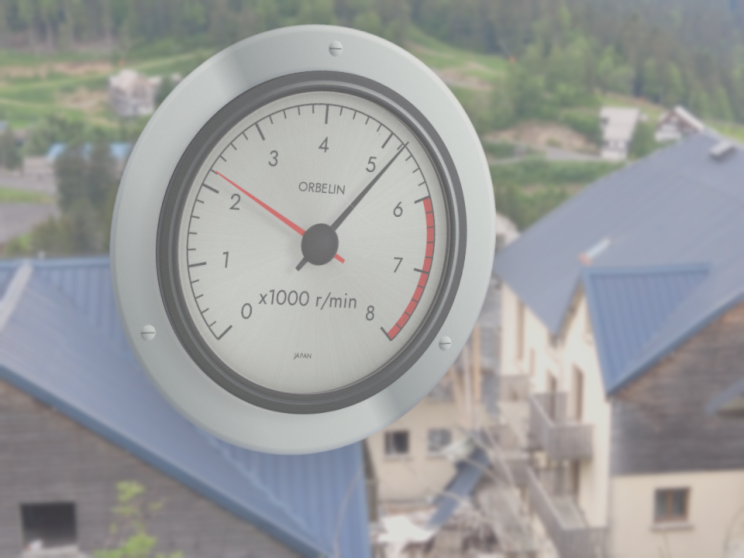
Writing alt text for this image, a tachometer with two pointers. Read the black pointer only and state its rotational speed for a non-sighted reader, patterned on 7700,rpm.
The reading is 5200,rpm
